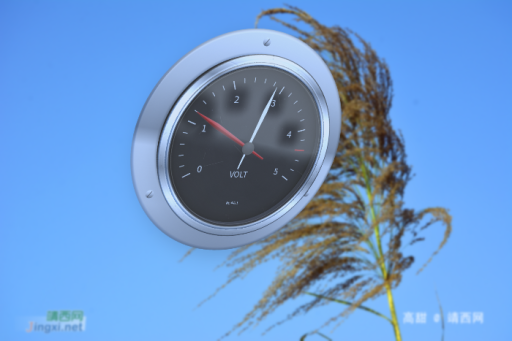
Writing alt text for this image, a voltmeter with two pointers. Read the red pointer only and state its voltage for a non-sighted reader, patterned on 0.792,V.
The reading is 1.2,V
